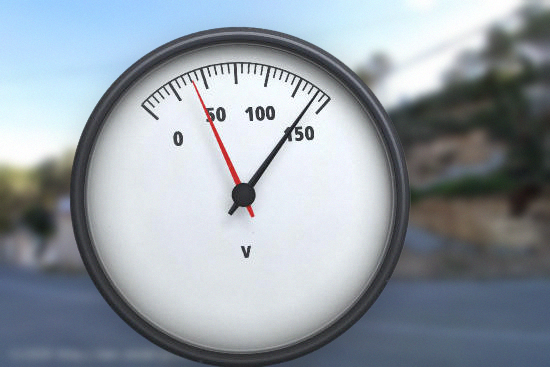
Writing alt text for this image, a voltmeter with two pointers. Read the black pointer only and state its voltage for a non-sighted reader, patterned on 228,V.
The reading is 140,V
